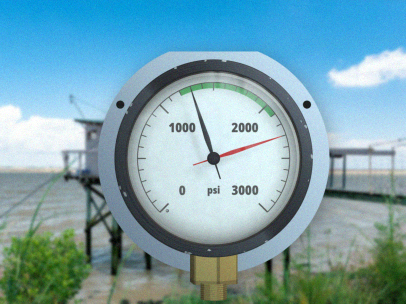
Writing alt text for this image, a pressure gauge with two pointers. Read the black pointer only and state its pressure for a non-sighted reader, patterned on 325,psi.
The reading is 1300,psi
